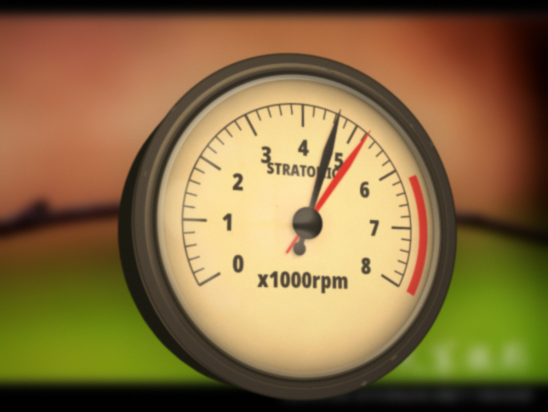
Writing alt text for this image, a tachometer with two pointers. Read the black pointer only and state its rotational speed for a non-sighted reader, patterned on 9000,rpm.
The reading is 4600,rpm
